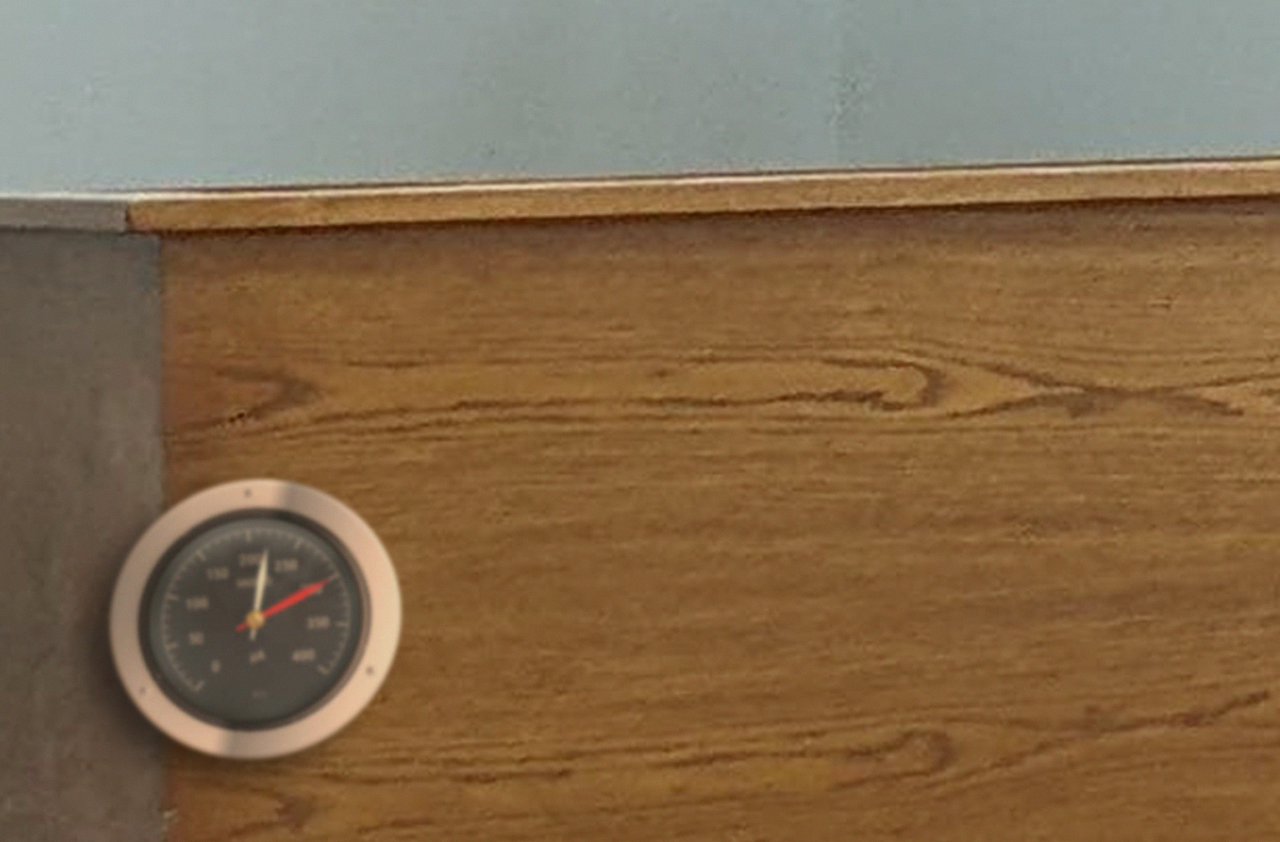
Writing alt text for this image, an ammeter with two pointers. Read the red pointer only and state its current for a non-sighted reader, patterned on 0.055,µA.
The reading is 300,µA
